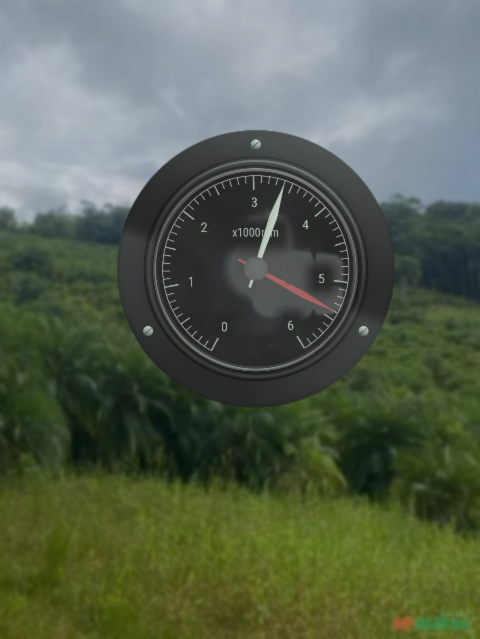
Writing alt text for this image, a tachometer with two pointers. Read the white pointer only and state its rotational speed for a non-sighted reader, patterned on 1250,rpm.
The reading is 3400,rpm
